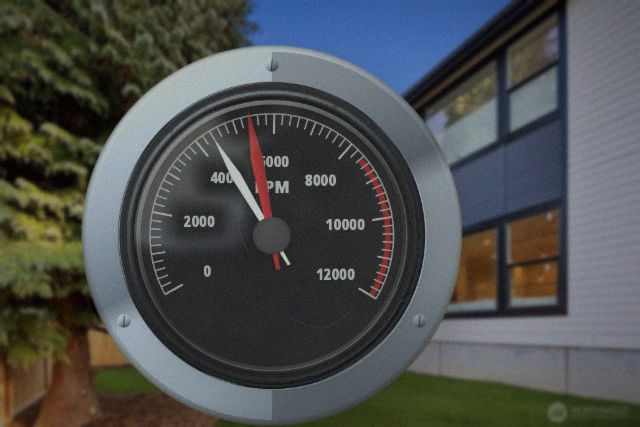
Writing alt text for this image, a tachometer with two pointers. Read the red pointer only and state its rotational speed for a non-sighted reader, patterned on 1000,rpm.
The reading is 5400,rpm
